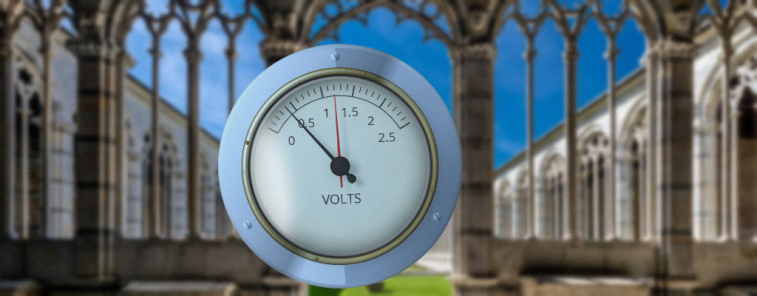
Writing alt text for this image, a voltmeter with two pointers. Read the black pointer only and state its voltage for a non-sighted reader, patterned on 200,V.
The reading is 0.4,V
